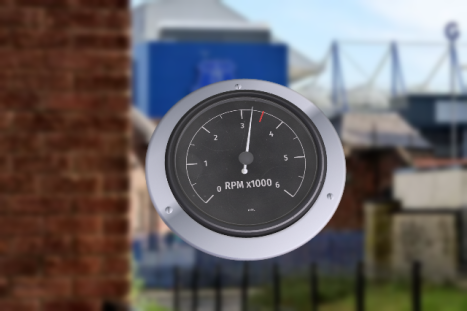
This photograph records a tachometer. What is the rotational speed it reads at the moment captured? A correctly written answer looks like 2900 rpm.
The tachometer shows 3250 rpm
